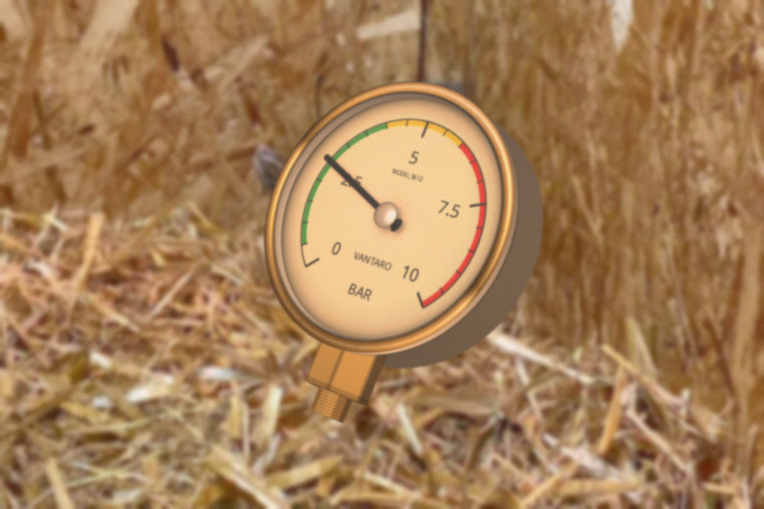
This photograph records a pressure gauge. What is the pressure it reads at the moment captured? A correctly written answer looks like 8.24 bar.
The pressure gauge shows 2.5 bar
